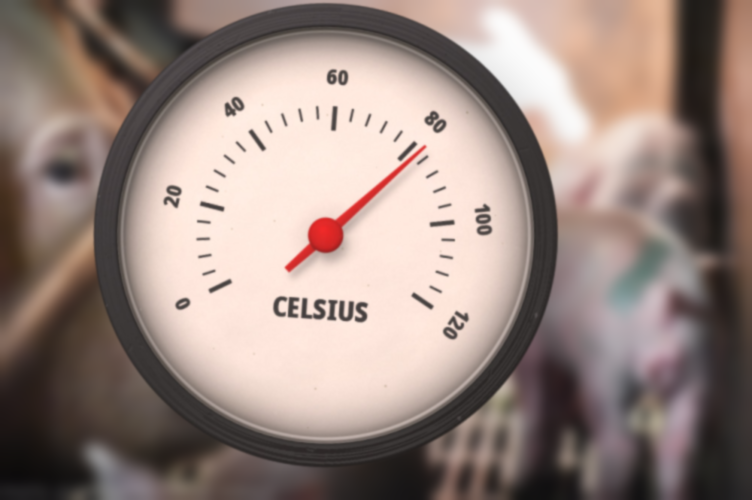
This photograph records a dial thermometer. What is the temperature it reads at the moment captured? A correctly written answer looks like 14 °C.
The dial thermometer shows 82 °C
